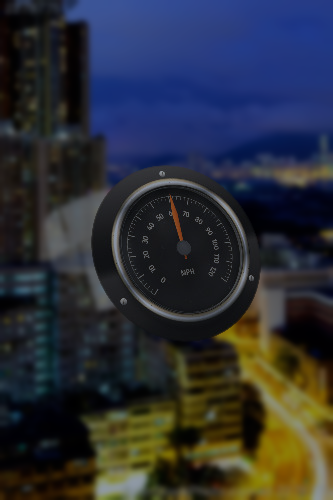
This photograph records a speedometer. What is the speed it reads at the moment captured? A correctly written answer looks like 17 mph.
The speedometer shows 60 mph
